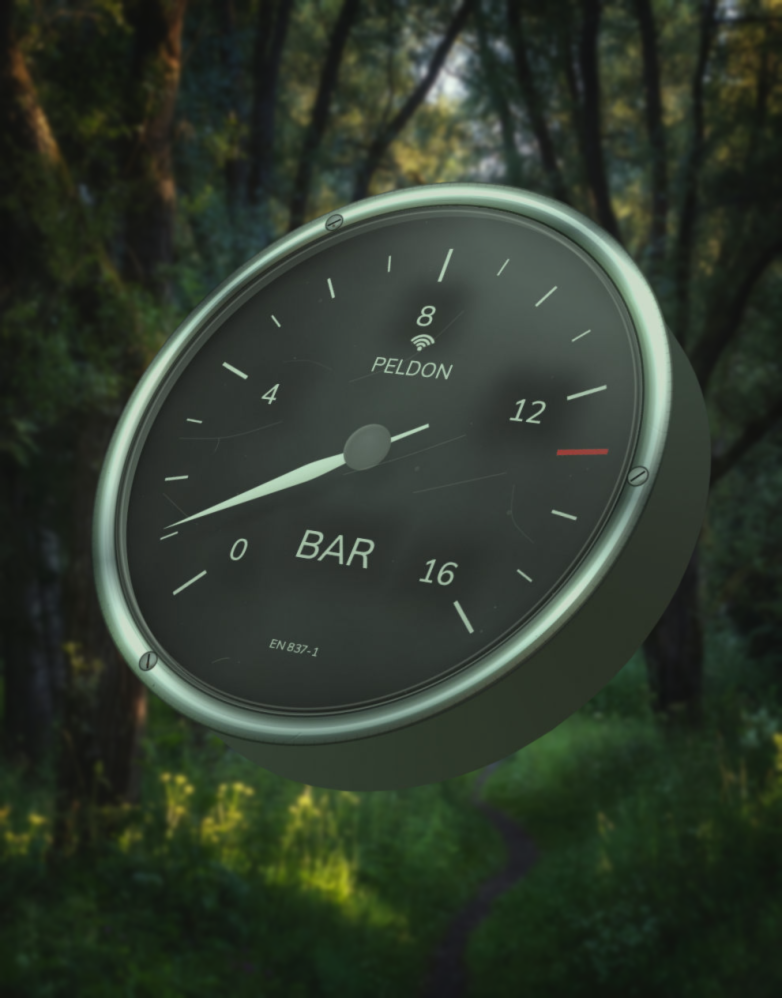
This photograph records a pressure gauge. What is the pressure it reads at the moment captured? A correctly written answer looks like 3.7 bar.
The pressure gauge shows 1 bar
